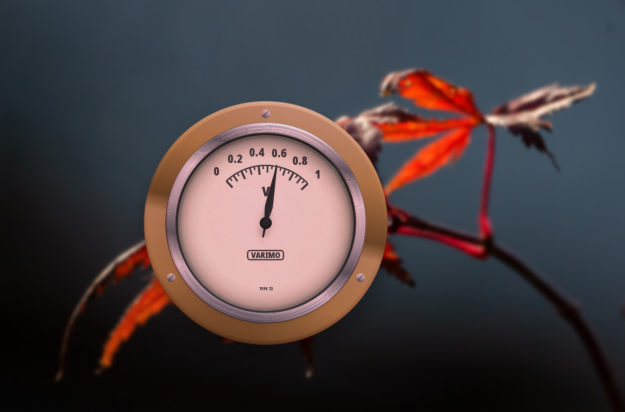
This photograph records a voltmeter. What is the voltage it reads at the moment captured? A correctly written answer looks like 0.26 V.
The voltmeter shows 0.6 V
